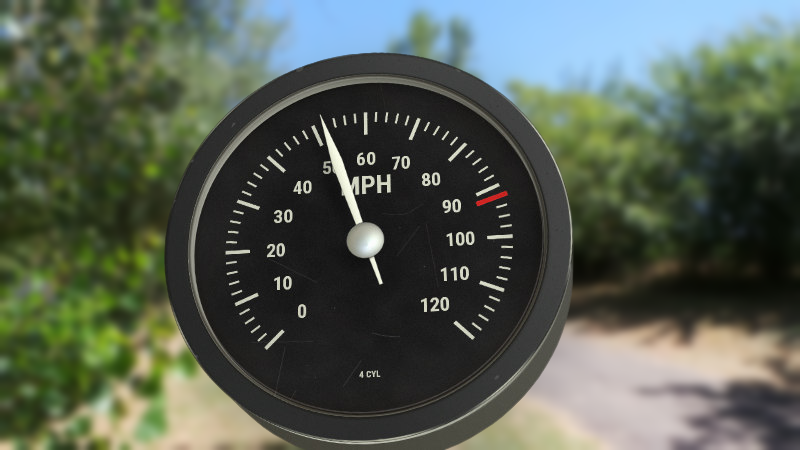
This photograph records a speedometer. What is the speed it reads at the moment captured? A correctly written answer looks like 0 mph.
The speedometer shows 52 mph
